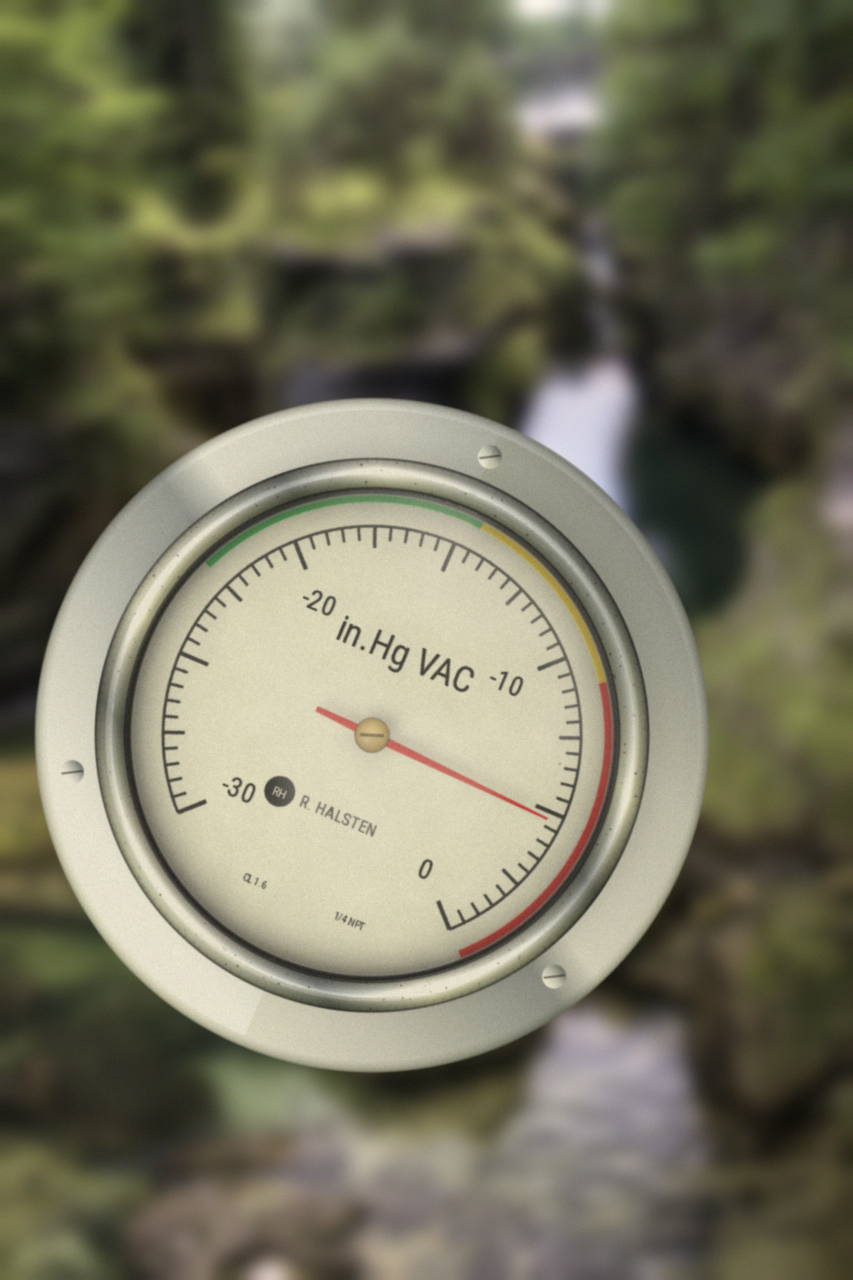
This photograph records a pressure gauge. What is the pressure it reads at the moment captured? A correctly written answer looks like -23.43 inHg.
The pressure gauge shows -4.75 inHg
